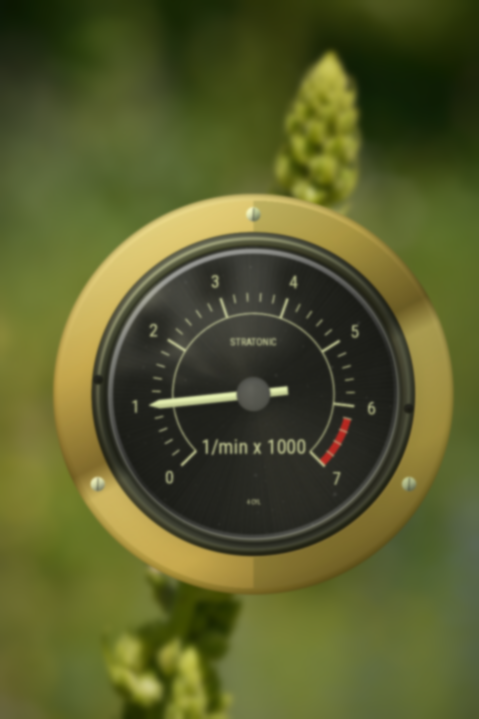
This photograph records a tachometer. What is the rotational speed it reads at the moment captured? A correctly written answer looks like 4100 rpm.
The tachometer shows 1000 rpm
